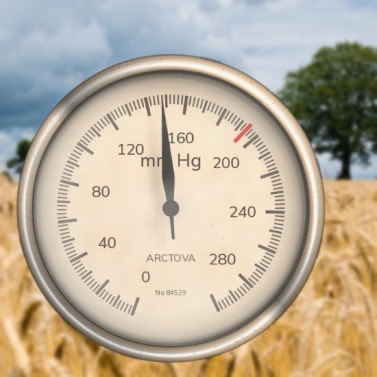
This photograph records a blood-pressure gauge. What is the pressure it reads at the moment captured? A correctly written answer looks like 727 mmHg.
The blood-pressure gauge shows 148 mmHg
